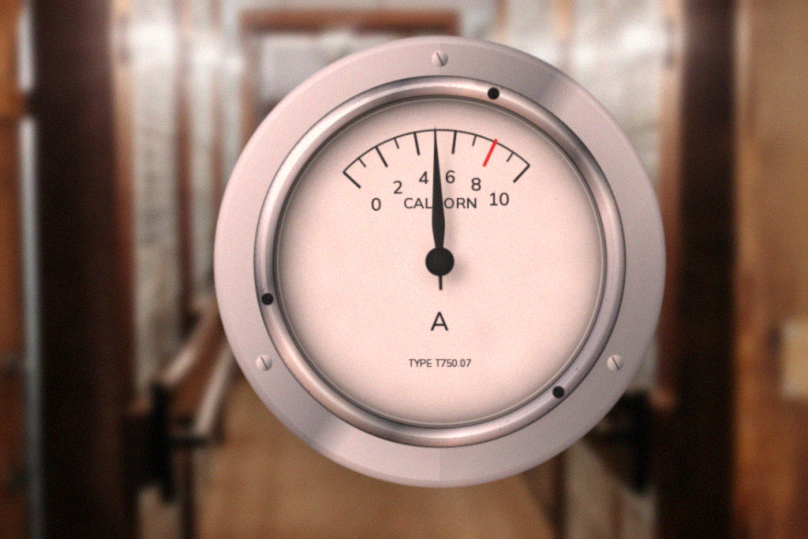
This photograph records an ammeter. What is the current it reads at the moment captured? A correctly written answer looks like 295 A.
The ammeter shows 5 A
